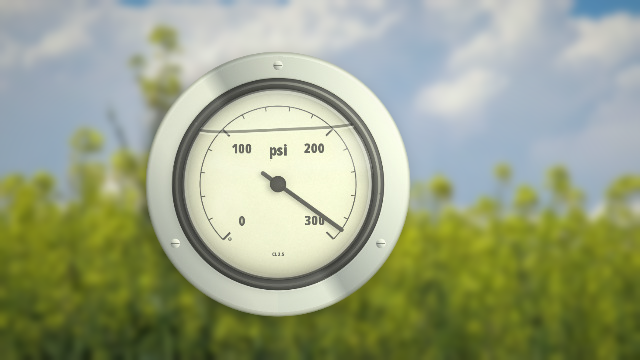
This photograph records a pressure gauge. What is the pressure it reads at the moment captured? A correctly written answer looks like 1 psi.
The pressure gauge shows 290 psi
